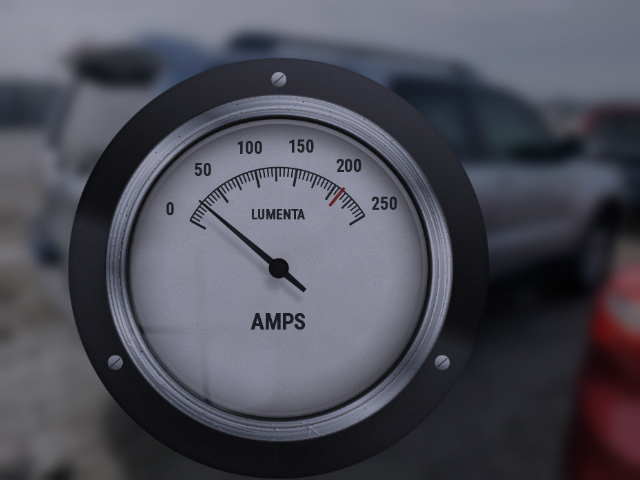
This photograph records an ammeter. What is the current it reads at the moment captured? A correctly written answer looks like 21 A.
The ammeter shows 25 A
